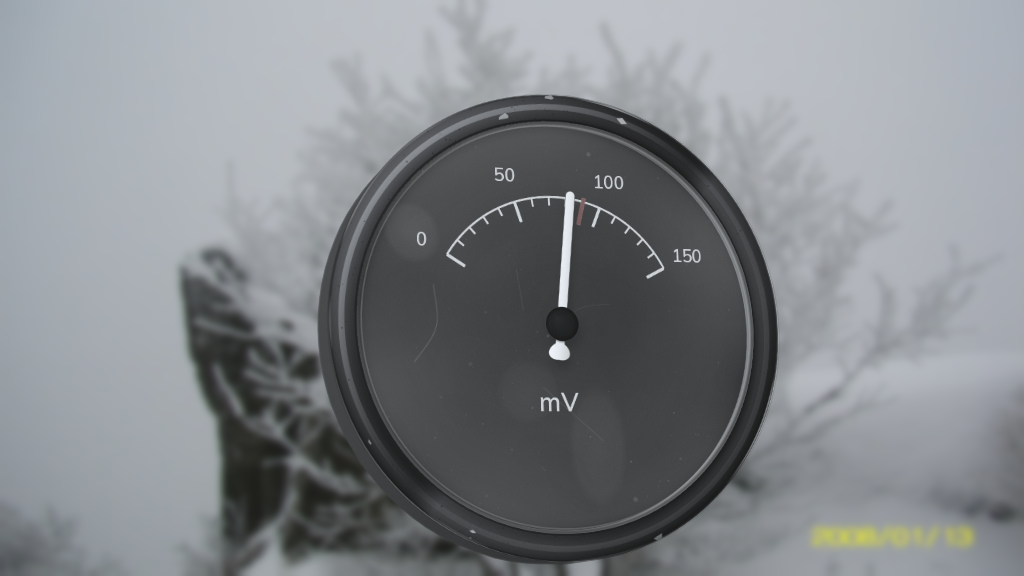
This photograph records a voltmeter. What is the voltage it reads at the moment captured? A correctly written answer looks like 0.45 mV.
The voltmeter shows 80 mV
